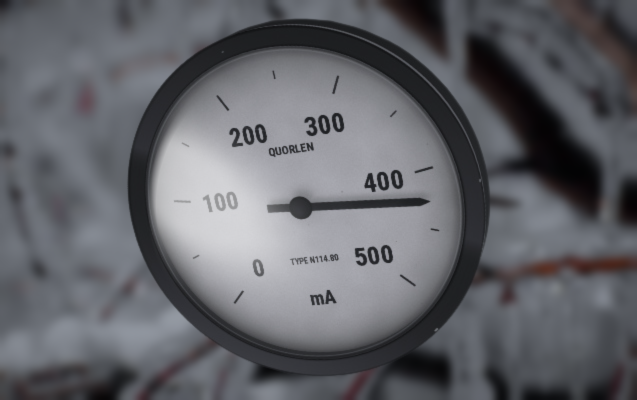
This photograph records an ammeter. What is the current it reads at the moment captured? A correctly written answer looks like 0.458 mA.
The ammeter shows 425 mA
